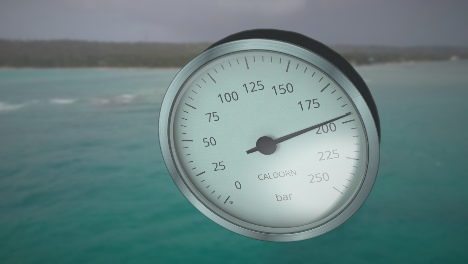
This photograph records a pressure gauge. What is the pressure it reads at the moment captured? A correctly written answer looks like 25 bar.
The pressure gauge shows 195 bar
